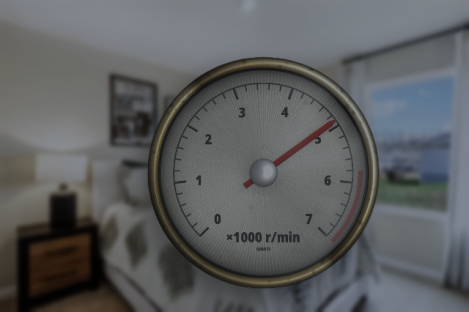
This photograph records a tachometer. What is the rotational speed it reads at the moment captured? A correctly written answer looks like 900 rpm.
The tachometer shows 4900 rpm
